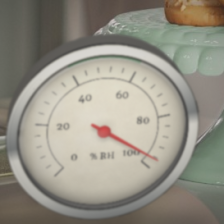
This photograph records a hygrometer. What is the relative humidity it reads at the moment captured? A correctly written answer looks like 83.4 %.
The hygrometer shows 96 %
